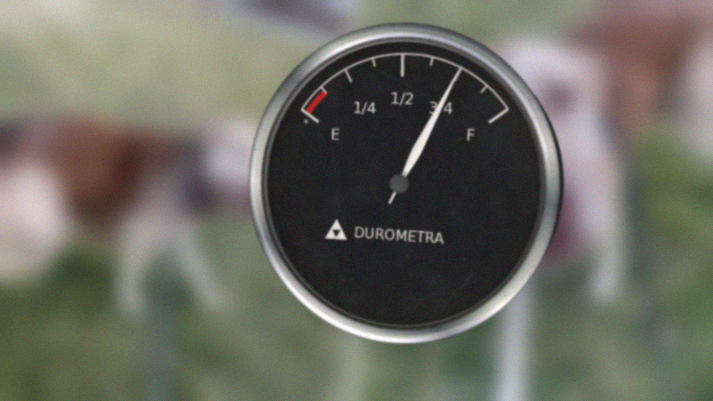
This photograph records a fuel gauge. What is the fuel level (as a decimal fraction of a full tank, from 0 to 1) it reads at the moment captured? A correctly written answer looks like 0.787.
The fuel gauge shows 0.75
